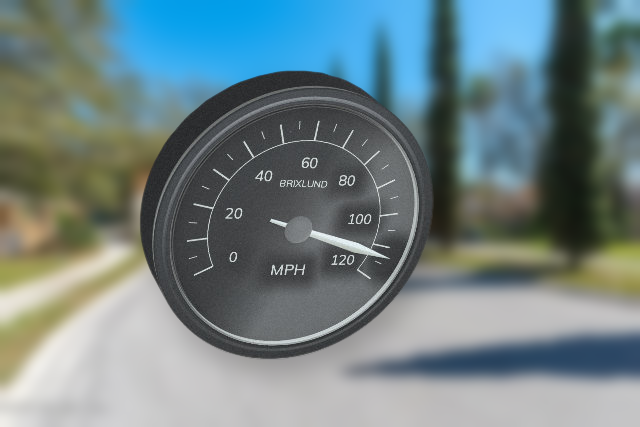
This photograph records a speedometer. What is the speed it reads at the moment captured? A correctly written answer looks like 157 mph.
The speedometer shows 112.5 mph
